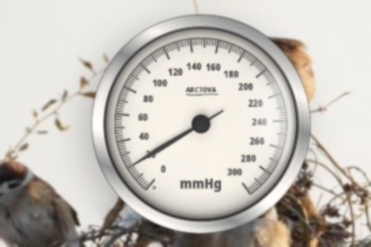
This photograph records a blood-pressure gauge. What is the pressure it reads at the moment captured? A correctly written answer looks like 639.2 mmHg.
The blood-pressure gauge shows 20 mmHg
